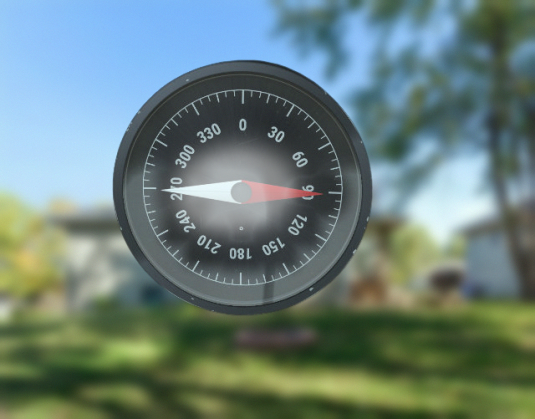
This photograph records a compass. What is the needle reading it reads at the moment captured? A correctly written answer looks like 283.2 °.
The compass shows 90 °
